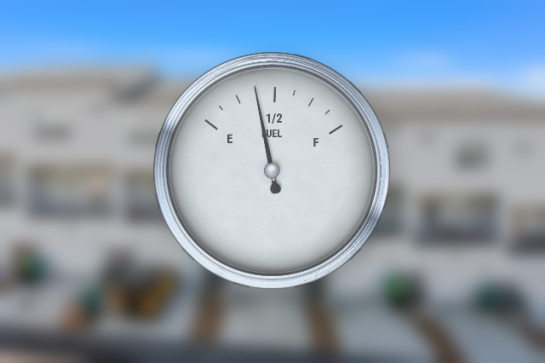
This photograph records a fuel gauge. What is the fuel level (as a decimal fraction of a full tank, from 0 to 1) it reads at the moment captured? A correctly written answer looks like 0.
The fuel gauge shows 0.375
